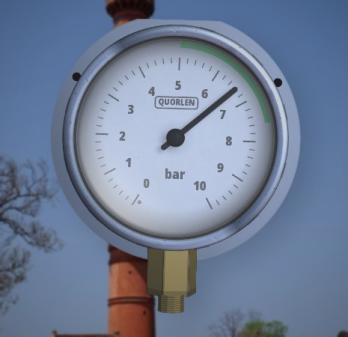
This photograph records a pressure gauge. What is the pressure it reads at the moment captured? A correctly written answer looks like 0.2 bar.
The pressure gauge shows 6.6 bar
